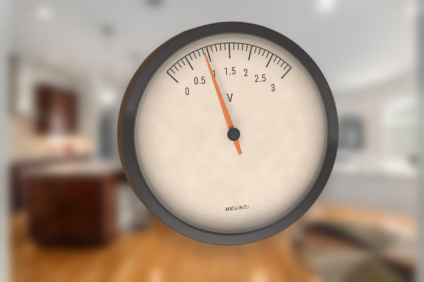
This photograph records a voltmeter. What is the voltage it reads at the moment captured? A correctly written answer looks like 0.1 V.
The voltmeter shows 0.9 V
